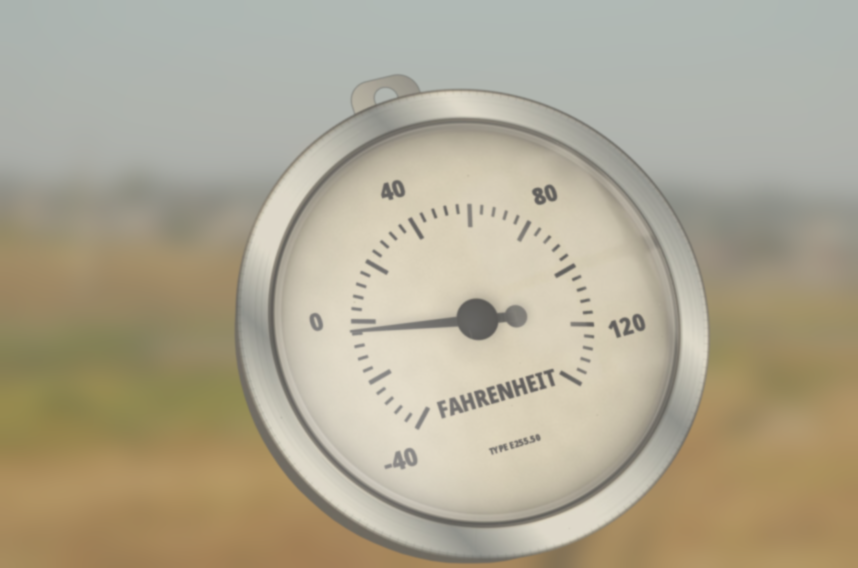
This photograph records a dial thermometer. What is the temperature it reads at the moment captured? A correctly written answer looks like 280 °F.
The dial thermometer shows -4 °F
